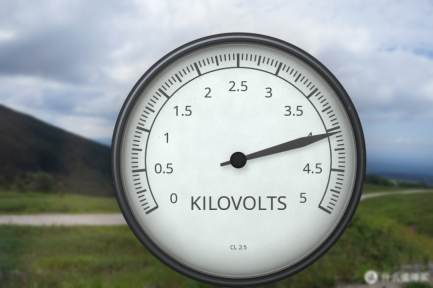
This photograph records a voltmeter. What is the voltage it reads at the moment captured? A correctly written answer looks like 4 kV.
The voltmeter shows 4.05 kV
